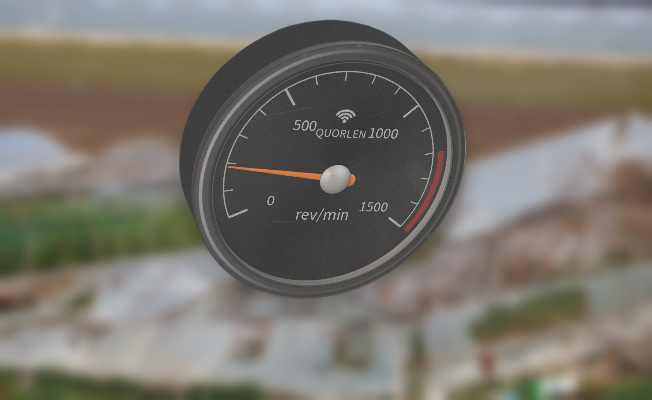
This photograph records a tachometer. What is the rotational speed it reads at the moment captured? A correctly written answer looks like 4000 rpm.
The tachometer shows 200 rpm
